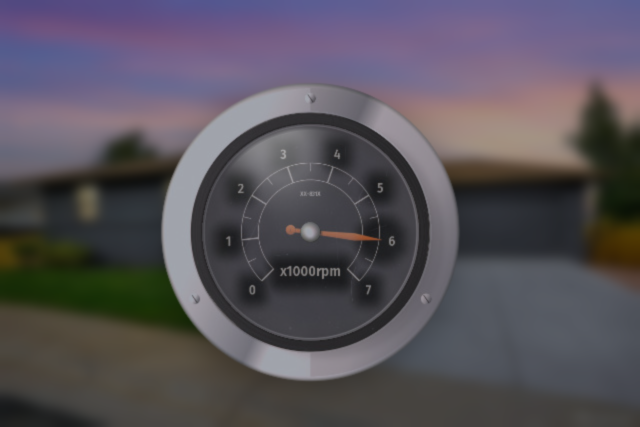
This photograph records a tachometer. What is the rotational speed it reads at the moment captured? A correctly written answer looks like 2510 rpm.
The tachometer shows 6000 rpm
